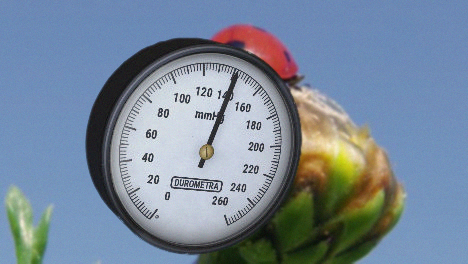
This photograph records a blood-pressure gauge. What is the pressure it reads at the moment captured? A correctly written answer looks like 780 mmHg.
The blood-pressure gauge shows 140 mmHg
